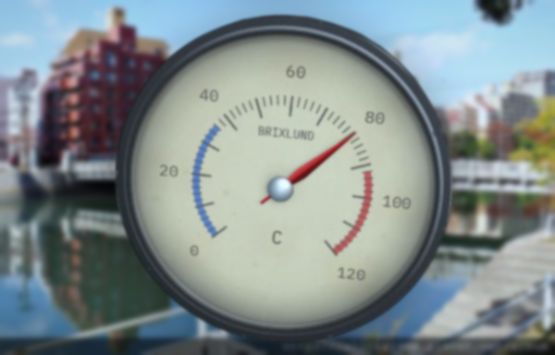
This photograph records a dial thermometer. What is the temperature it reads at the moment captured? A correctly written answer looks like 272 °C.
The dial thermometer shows 80 °C
